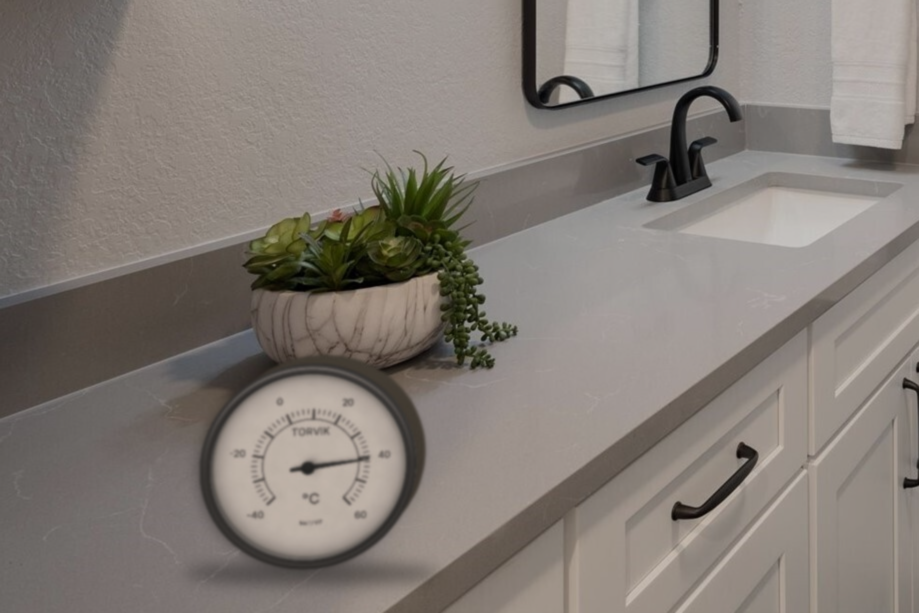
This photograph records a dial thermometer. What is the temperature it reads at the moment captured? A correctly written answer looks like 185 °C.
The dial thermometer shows 40 °C
